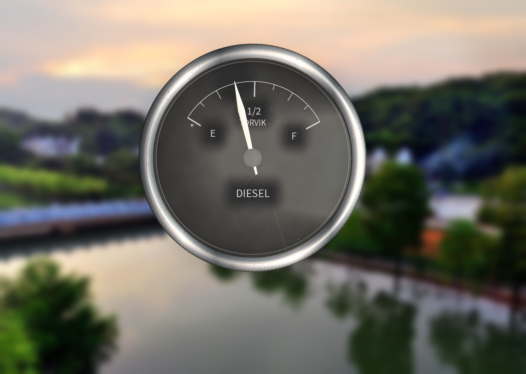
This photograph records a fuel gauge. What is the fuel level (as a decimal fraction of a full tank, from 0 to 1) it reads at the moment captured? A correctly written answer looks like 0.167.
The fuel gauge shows 0.375
